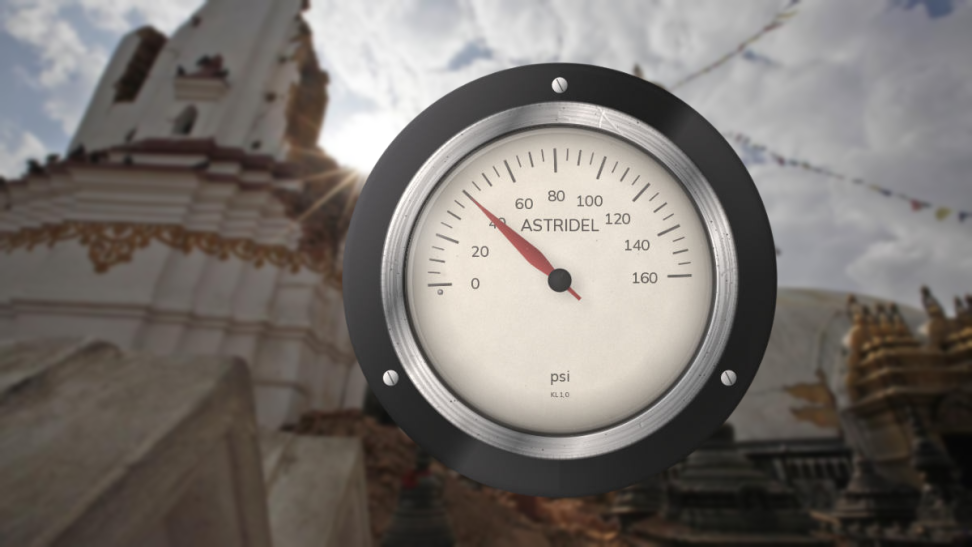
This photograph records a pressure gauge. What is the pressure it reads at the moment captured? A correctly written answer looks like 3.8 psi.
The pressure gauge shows 40 psi
